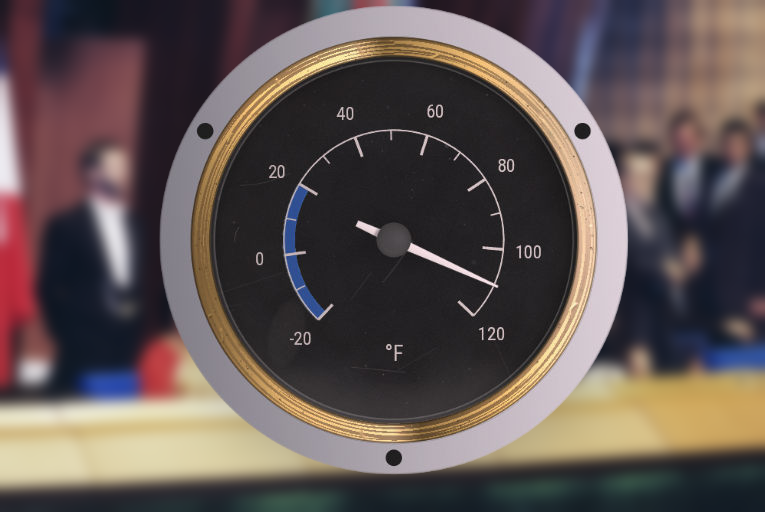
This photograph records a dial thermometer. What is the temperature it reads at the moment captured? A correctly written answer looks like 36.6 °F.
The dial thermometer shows 110 °F
